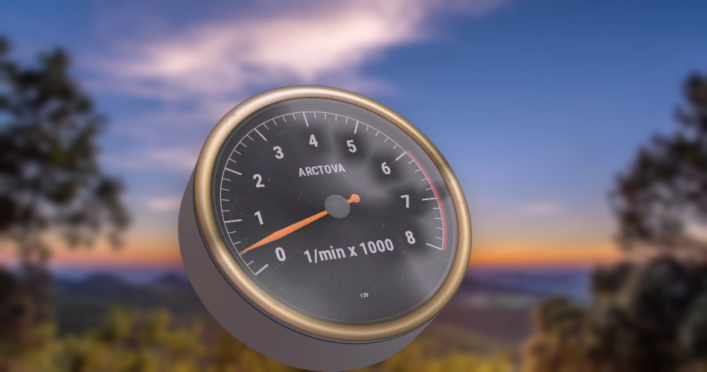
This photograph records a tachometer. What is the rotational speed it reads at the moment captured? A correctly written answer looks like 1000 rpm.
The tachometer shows 400 rpm
